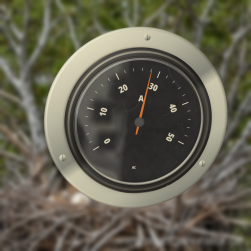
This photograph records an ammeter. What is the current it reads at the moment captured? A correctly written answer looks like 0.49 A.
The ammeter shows 28 A
